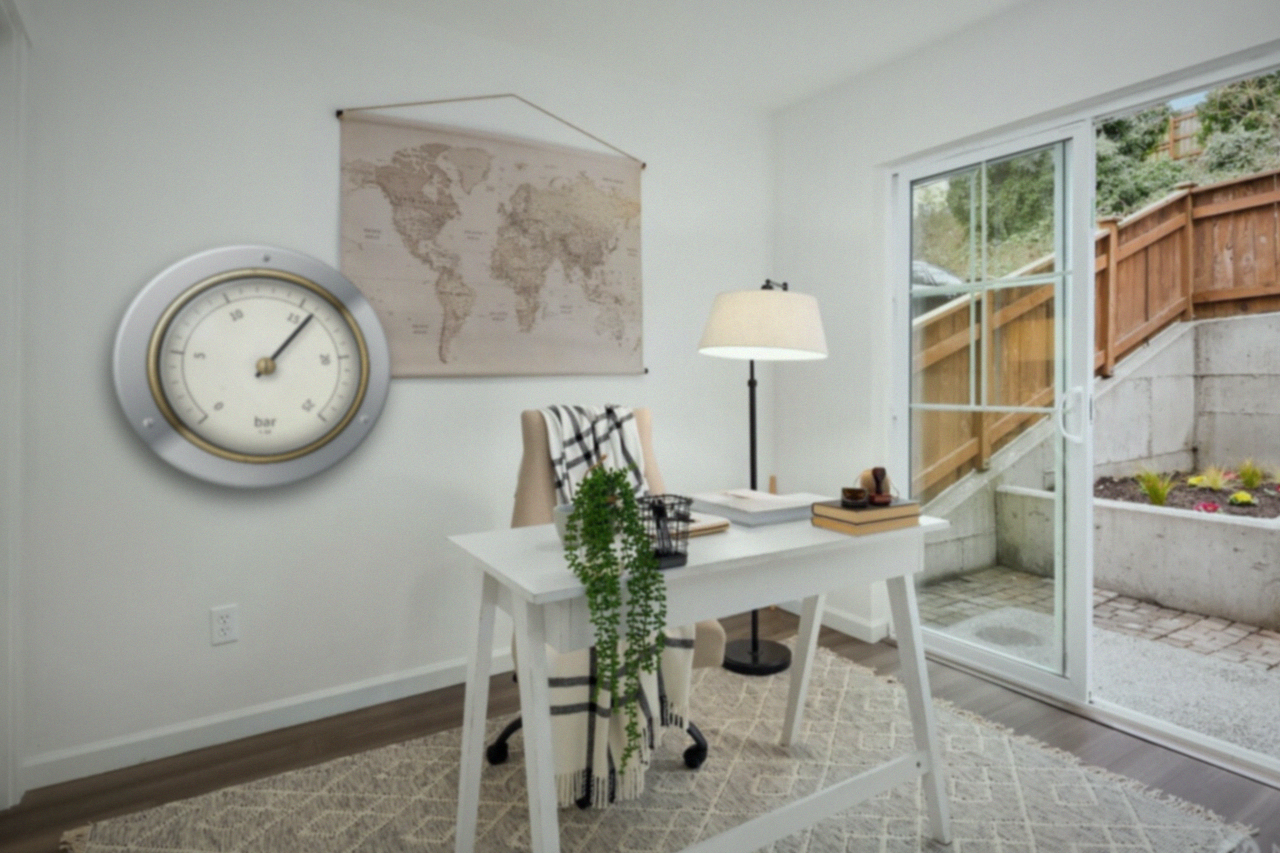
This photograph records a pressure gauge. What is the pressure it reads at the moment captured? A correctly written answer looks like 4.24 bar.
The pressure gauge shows 16 bar
